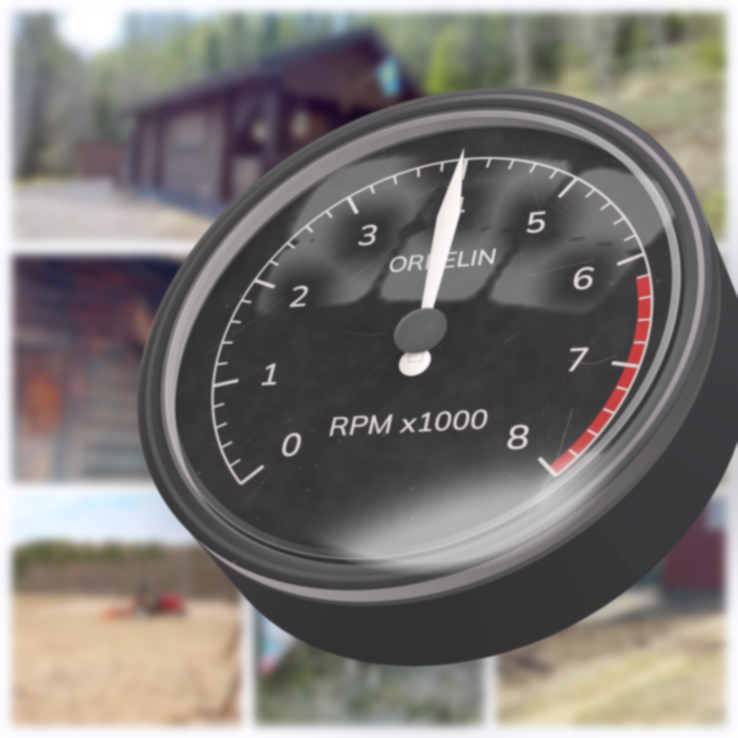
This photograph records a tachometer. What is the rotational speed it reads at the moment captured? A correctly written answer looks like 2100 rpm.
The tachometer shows 4000 rpm
